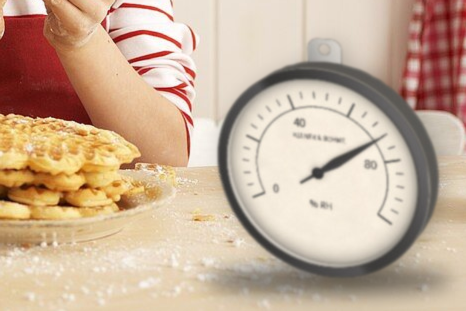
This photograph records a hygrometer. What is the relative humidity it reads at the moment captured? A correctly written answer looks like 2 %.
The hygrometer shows 72 %
